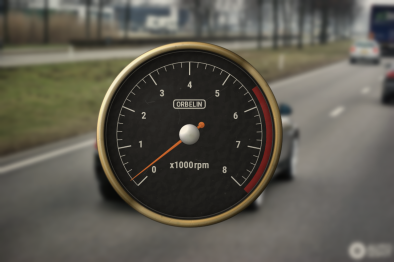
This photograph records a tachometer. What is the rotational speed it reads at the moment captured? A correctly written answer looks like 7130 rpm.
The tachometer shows 200 rpm
